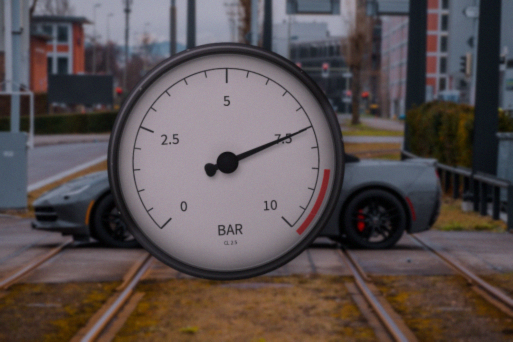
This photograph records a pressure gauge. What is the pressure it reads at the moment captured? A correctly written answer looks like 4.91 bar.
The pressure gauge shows 7.5 bar
